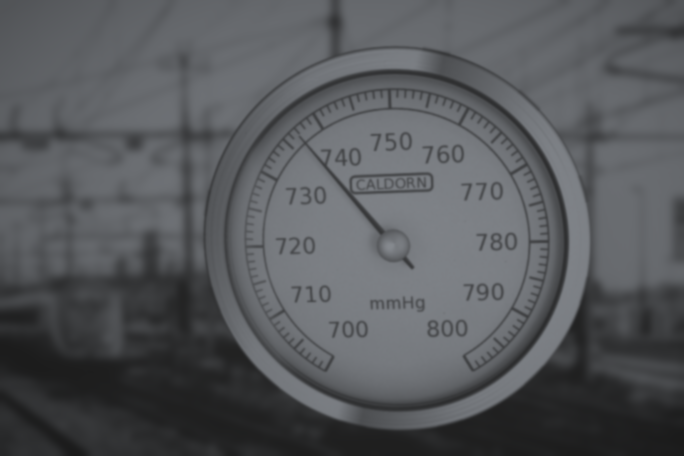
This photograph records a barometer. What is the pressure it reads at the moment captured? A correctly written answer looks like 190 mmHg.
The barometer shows 737 mmHg
